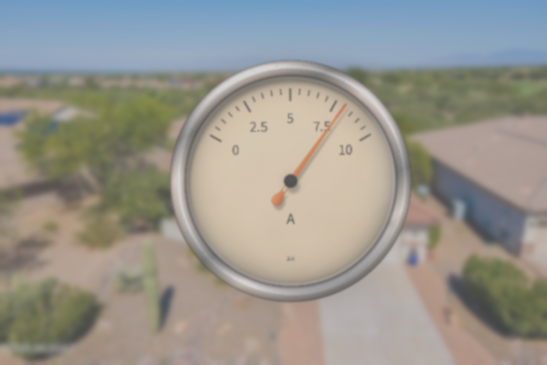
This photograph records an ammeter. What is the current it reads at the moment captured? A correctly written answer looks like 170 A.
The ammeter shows 8 A
